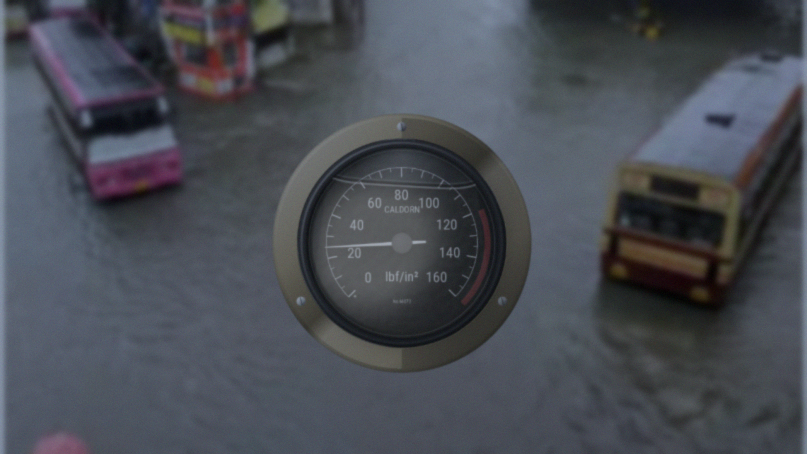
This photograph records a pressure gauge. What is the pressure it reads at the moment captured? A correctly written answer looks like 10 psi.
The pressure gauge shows 25 psi
